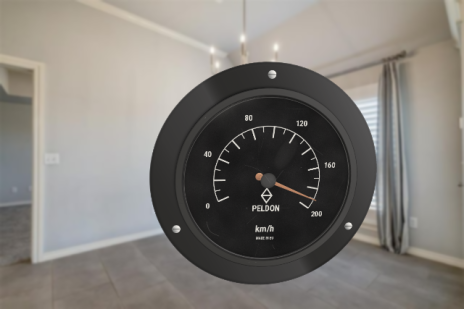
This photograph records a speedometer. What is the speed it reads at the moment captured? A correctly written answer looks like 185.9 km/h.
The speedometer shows 190 km/h
